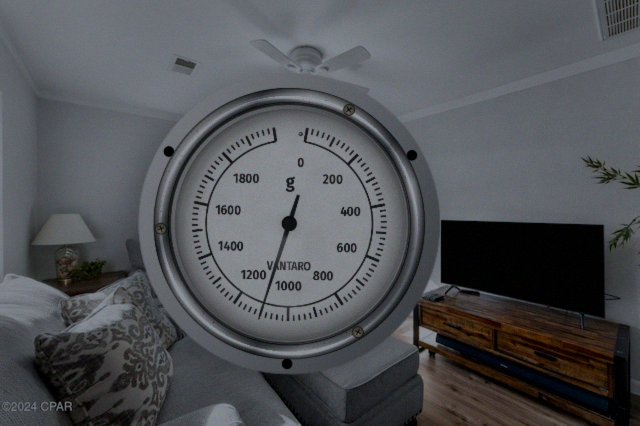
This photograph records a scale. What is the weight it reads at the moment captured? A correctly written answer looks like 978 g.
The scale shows 1100 g
